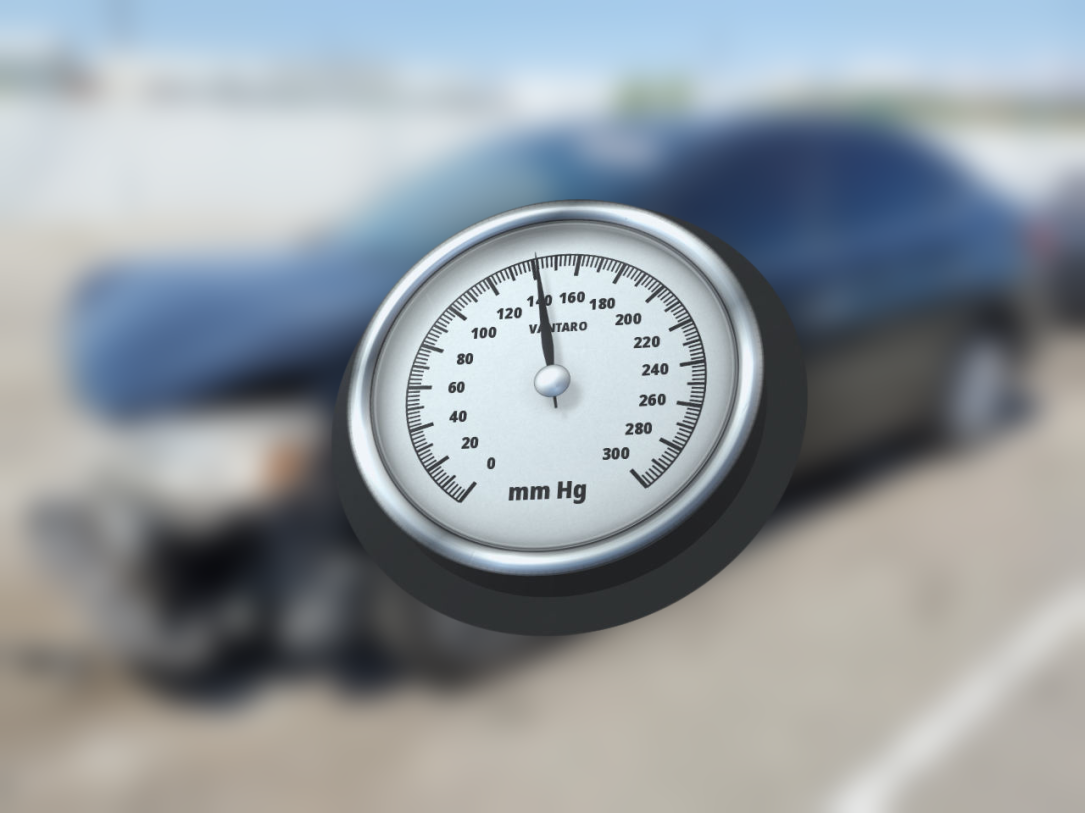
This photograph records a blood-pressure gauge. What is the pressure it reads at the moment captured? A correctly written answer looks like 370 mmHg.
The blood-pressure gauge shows 142 mmHg
